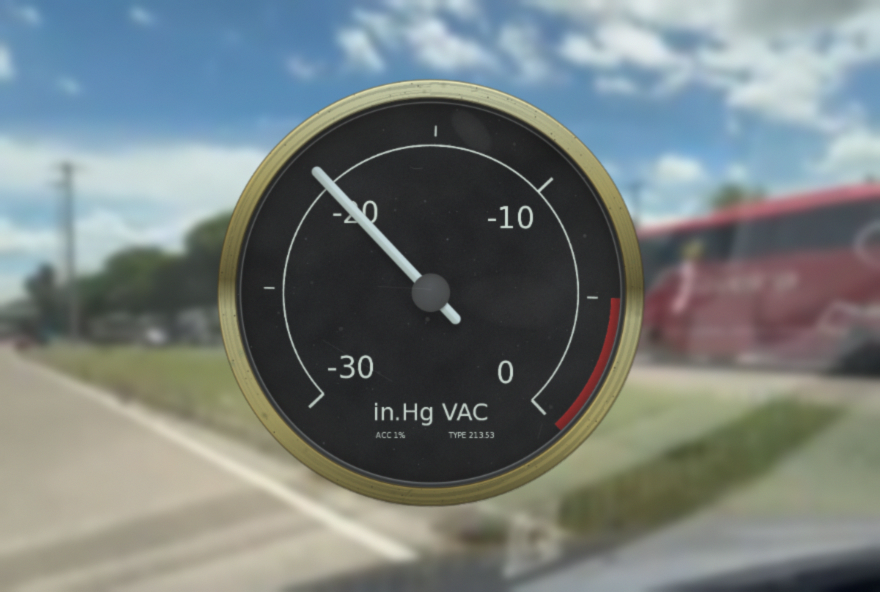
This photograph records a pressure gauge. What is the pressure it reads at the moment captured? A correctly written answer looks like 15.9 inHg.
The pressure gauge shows -20 inHg
